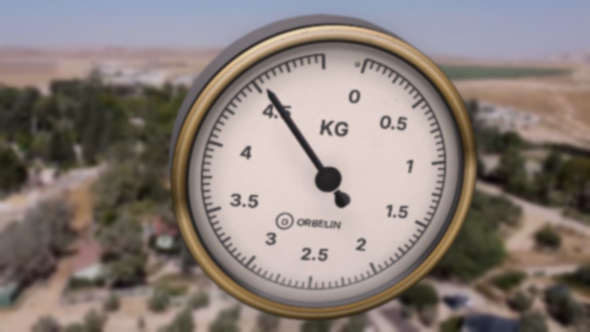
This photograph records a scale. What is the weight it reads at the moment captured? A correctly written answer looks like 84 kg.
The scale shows 4.55 kg
